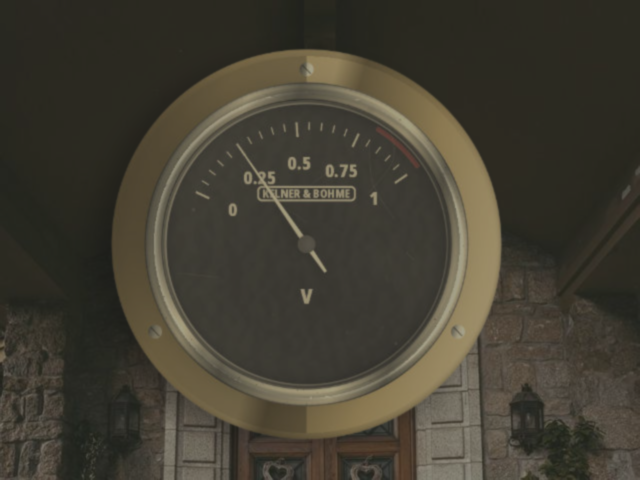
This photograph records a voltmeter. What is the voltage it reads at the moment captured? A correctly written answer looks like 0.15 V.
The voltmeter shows 0.25 V
